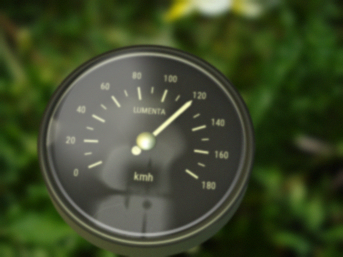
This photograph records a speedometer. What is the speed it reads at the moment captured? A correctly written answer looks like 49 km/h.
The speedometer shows 120 km/h
